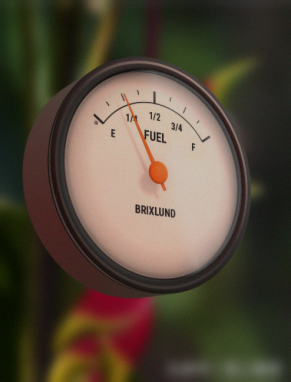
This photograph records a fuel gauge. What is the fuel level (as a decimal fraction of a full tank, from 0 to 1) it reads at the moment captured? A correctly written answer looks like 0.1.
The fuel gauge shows 0.25
